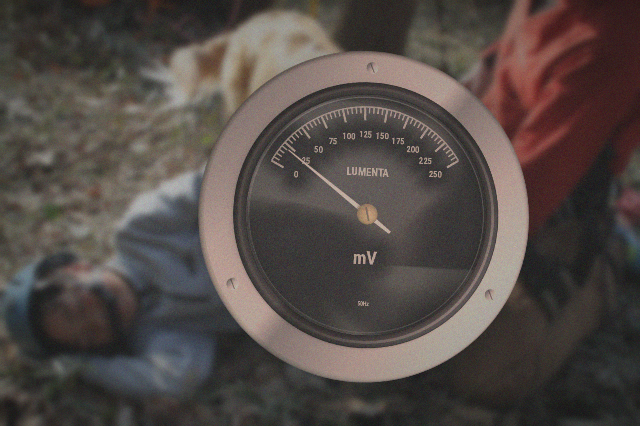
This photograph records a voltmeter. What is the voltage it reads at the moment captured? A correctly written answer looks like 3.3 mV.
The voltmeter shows 20 mV
